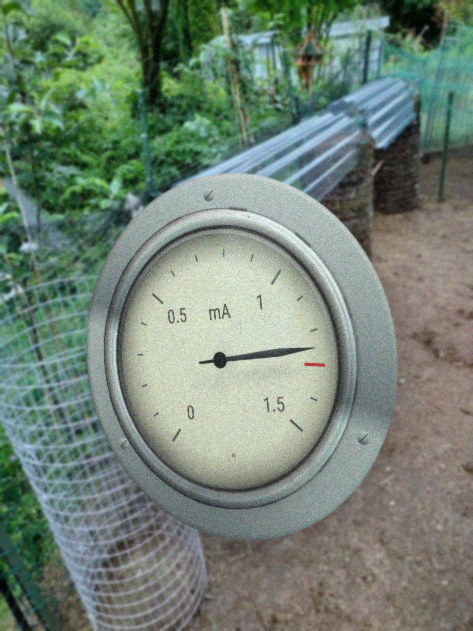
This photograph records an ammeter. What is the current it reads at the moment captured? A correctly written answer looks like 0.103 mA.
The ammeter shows 1.25 mA
